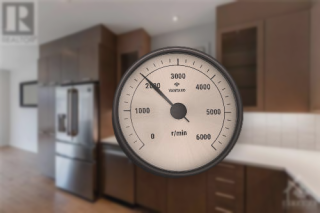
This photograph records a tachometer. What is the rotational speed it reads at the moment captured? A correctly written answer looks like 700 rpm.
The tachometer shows 2000 rpm
